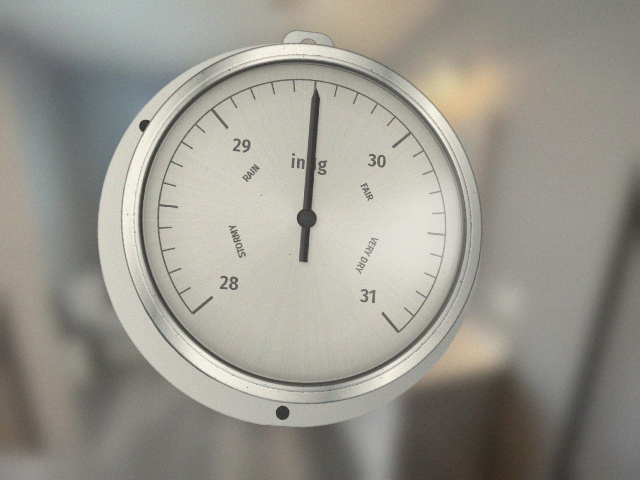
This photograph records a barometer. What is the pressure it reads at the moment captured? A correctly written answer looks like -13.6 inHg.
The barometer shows 29.5 inHg
